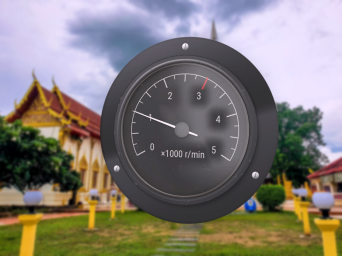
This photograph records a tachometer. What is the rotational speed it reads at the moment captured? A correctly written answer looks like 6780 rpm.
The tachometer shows 1000 rpm
